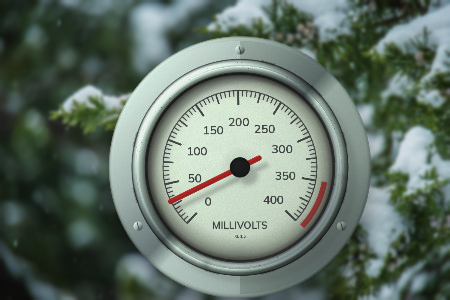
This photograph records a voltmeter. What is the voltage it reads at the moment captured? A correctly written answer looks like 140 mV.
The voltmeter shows 30 mV
